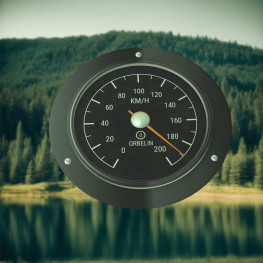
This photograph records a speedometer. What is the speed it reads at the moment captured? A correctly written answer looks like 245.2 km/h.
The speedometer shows 190 km/h
